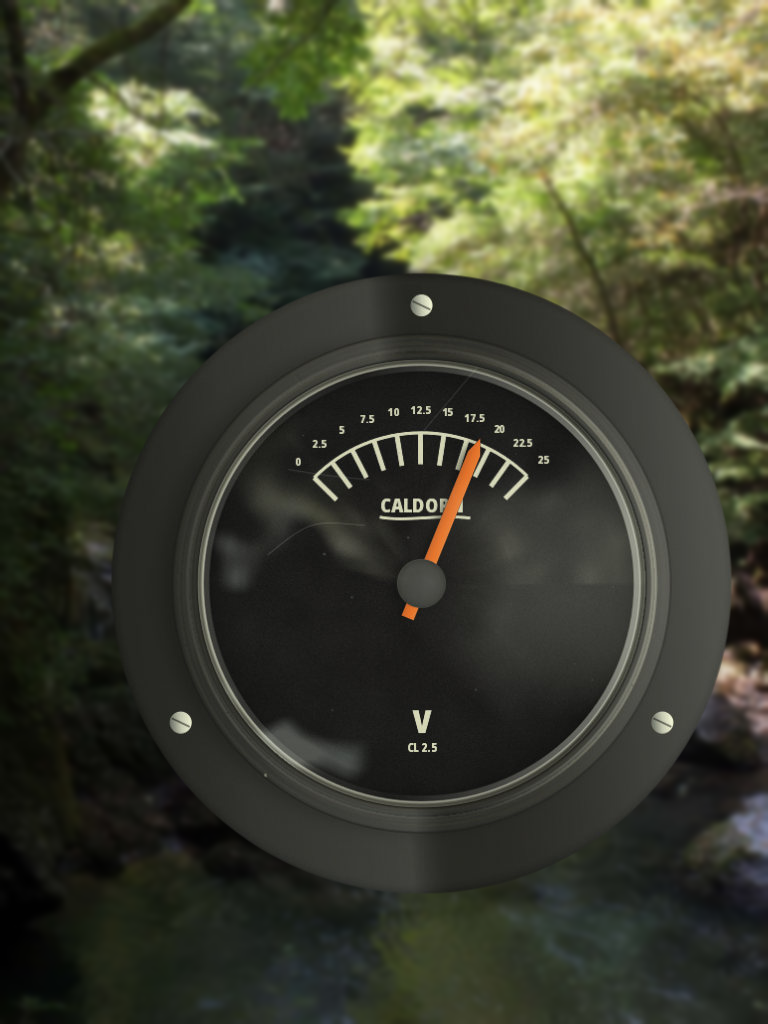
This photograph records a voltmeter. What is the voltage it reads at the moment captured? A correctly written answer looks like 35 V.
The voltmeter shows 18.75 V
